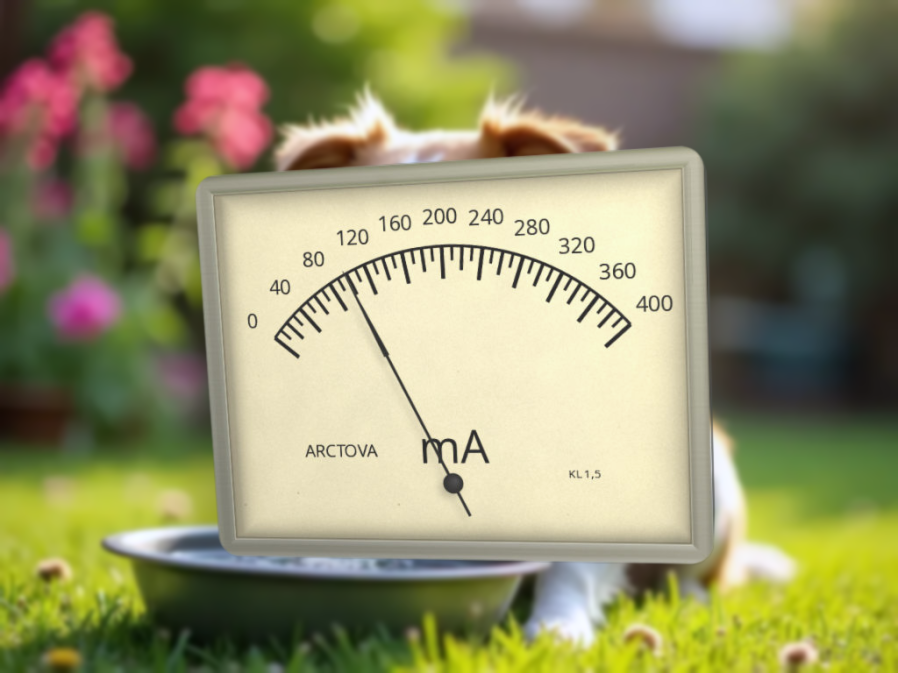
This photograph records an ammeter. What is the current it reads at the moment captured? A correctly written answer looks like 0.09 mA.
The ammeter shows 100 mA
